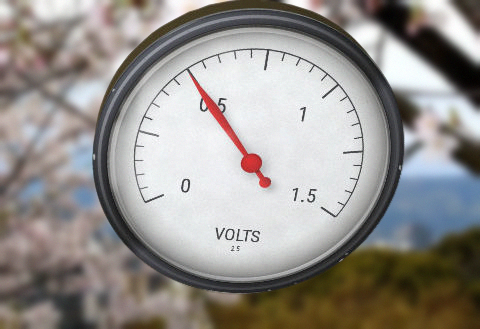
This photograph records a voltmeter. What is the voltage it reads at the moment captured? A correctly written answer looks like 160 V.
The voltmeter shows 0.5 V
